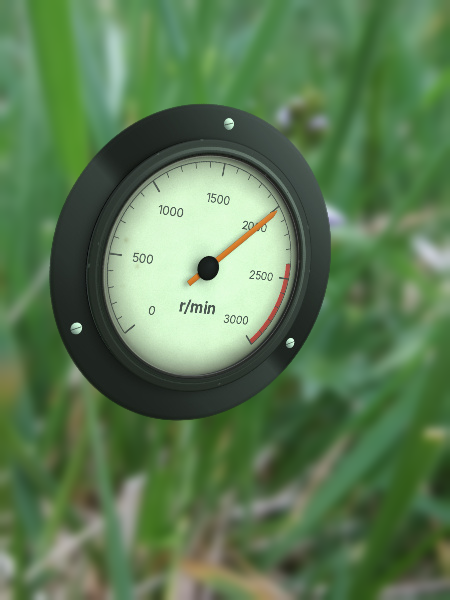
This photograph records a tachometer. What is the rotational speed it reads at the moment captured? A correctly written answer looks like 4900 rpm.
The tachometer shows 2000 rpm
